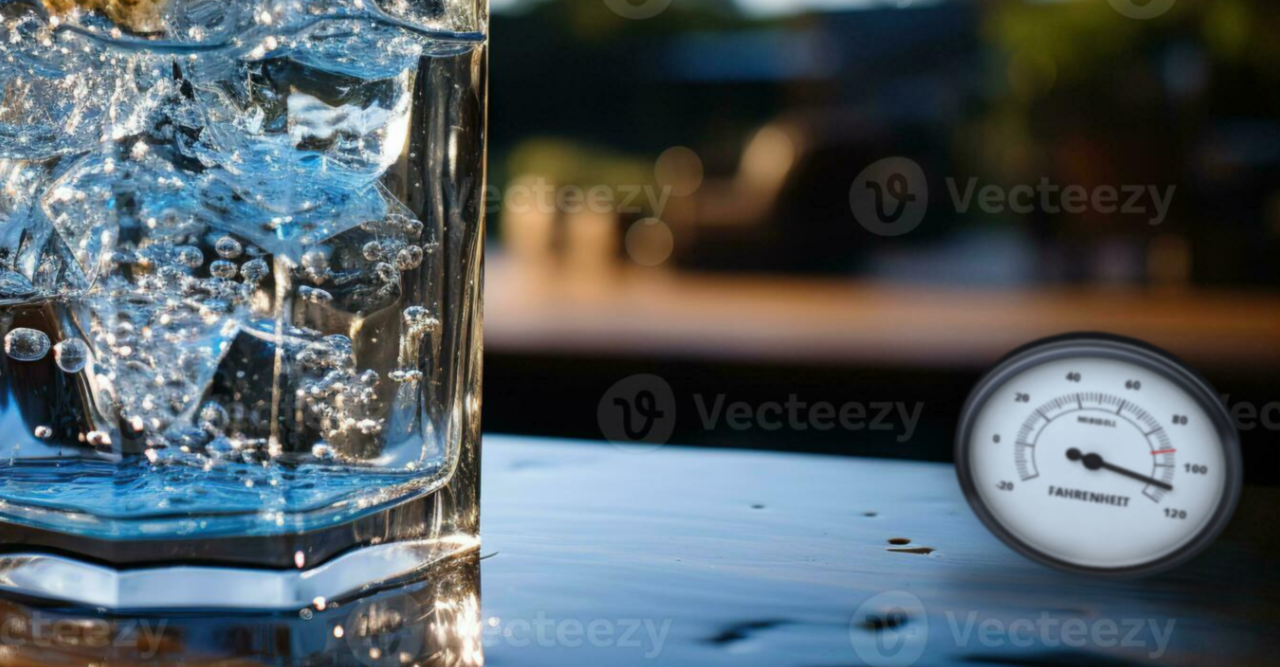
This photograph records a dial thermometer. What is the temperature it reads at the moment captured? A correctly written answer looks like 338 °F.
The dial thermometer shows 110 °F
